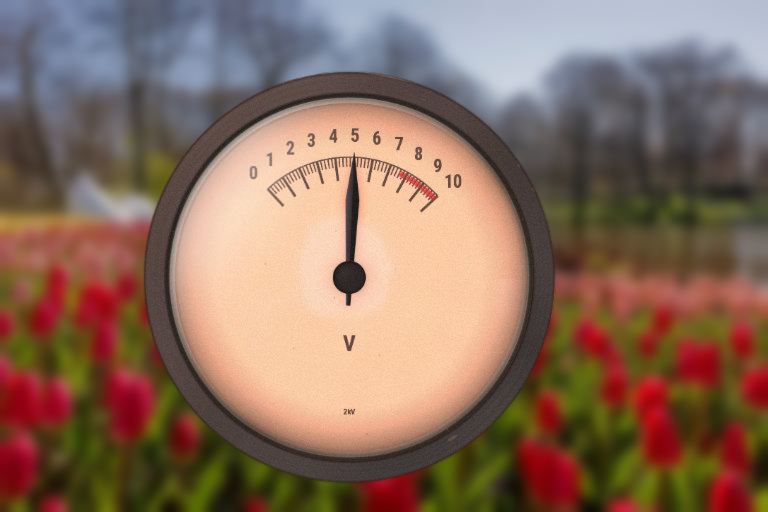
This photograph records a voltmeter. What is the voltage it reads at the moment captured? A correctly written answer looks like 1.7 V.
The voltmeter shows 5 V
